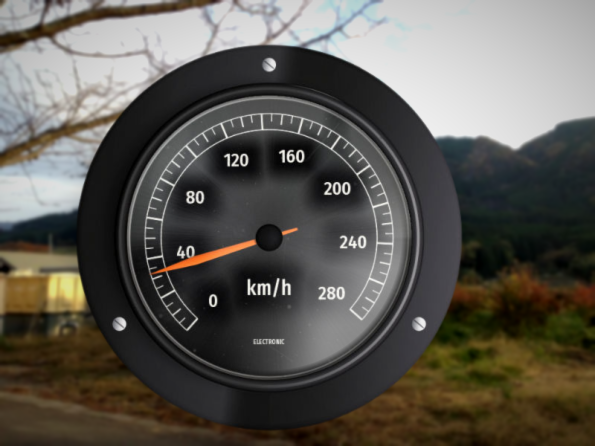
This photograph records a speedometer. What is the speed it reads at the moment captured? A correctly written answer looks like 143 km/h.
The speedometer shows 32.5 km/h
